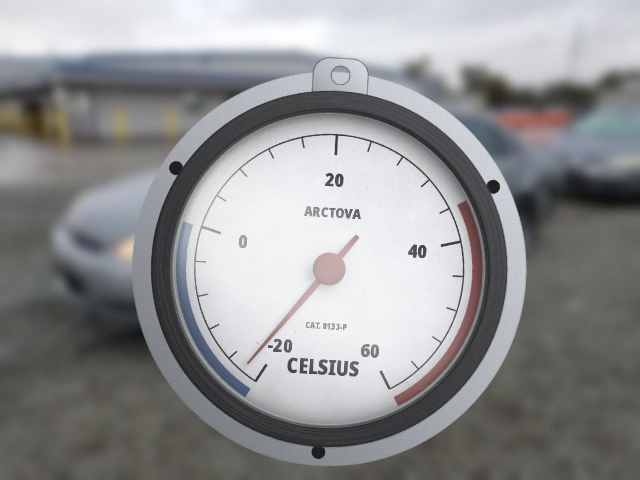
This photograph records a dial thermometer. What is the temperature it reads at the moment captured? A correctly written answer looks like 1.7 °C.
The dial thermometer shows -18 °C
